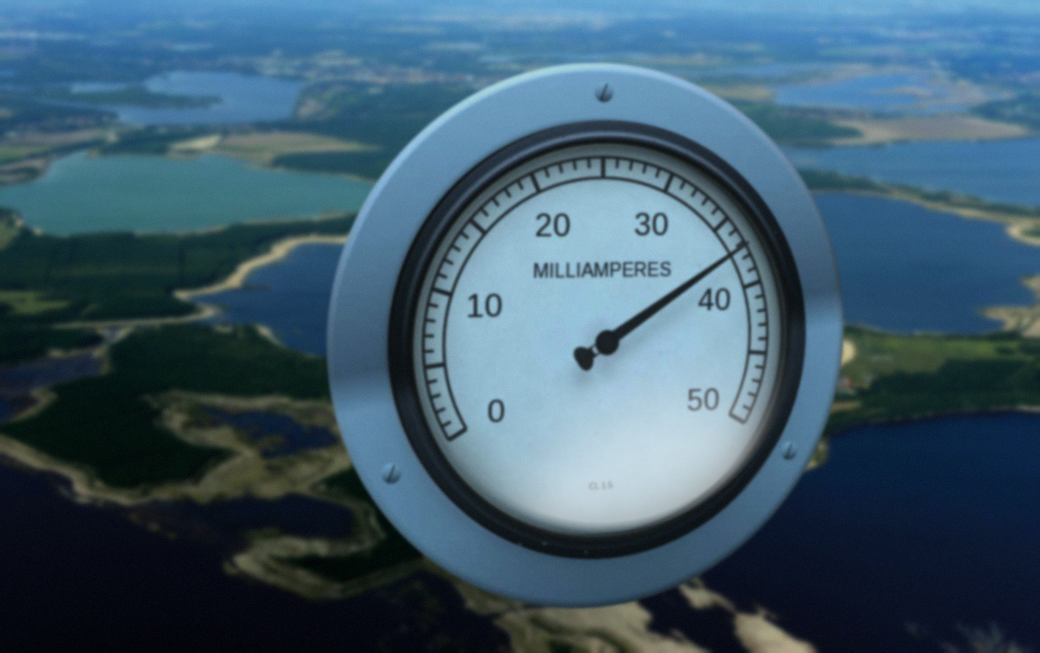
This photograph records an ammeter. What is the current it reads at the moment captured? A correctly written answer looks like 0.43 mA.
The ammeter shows 37 mA
